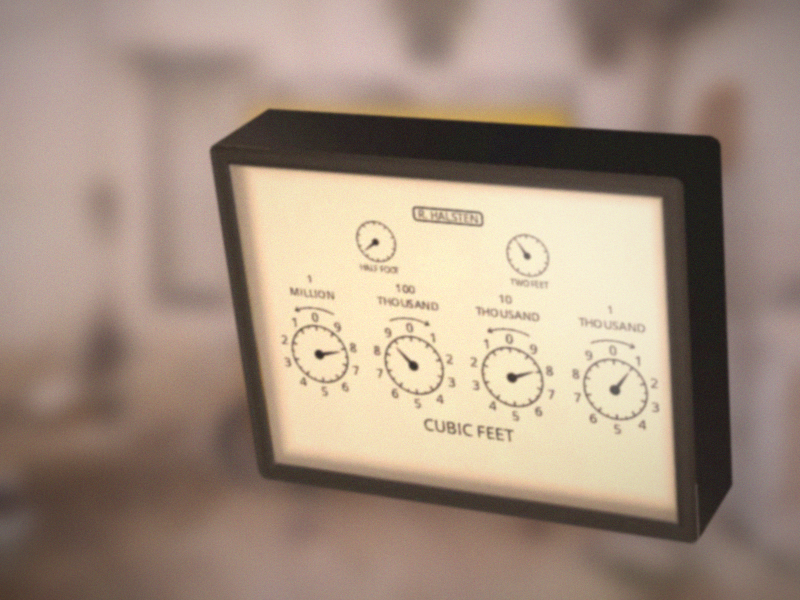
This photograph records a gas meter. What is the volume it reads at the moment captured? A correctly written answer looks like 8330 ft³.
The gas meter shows 788100 ft³
